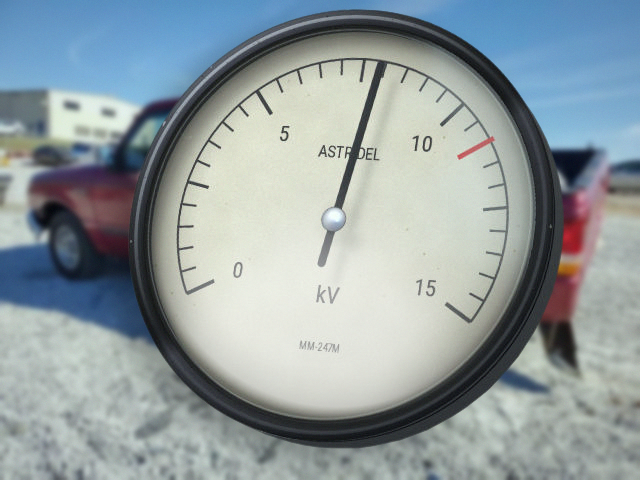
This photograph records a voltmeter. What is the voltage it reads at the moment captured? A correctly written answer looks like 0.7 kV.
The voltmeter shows 8 kV
